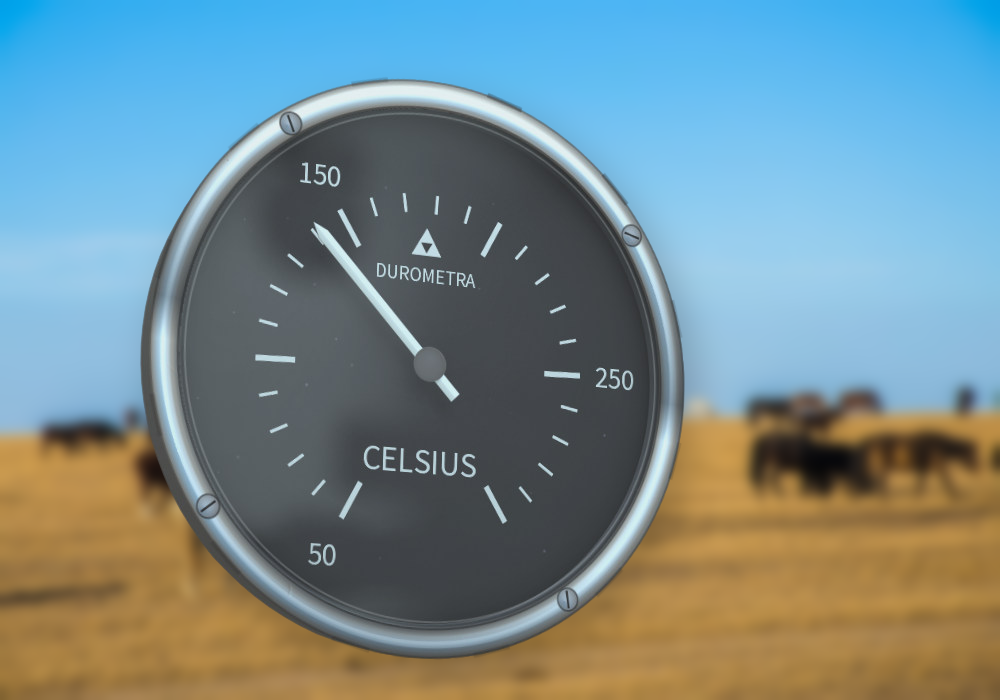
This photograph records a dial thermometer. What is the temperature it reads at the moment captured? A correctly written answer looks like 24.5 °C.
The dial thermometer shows 140 °C
